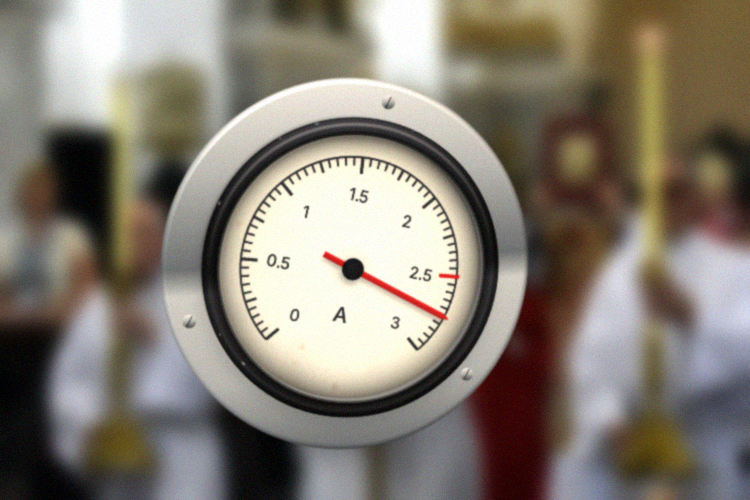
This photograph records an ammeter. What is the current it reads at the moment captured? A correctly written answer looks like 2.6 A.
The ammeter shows 2.75 A
